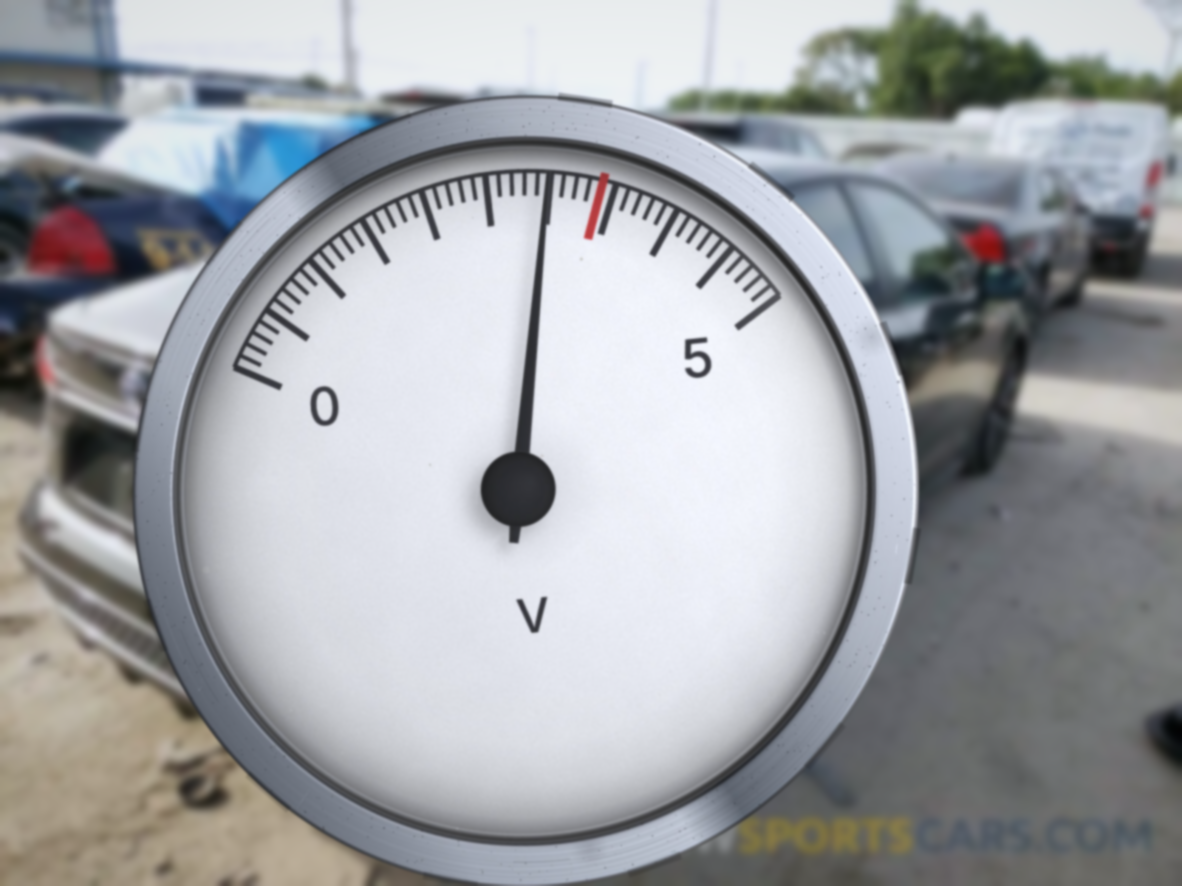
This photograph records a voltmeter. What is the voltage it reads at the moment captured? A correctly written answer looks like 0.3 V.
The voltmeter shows 3 V
